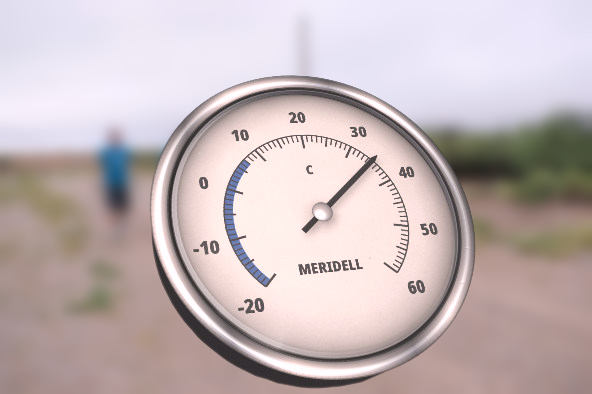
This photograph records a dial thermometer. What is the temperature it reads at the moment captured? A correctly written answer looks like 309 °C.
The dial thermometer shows 35 °C
